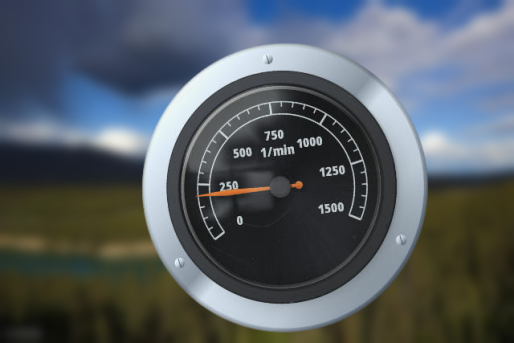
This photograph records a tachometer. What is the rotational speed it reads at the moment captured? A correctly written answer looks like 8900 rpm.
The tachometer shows 200 rpm
